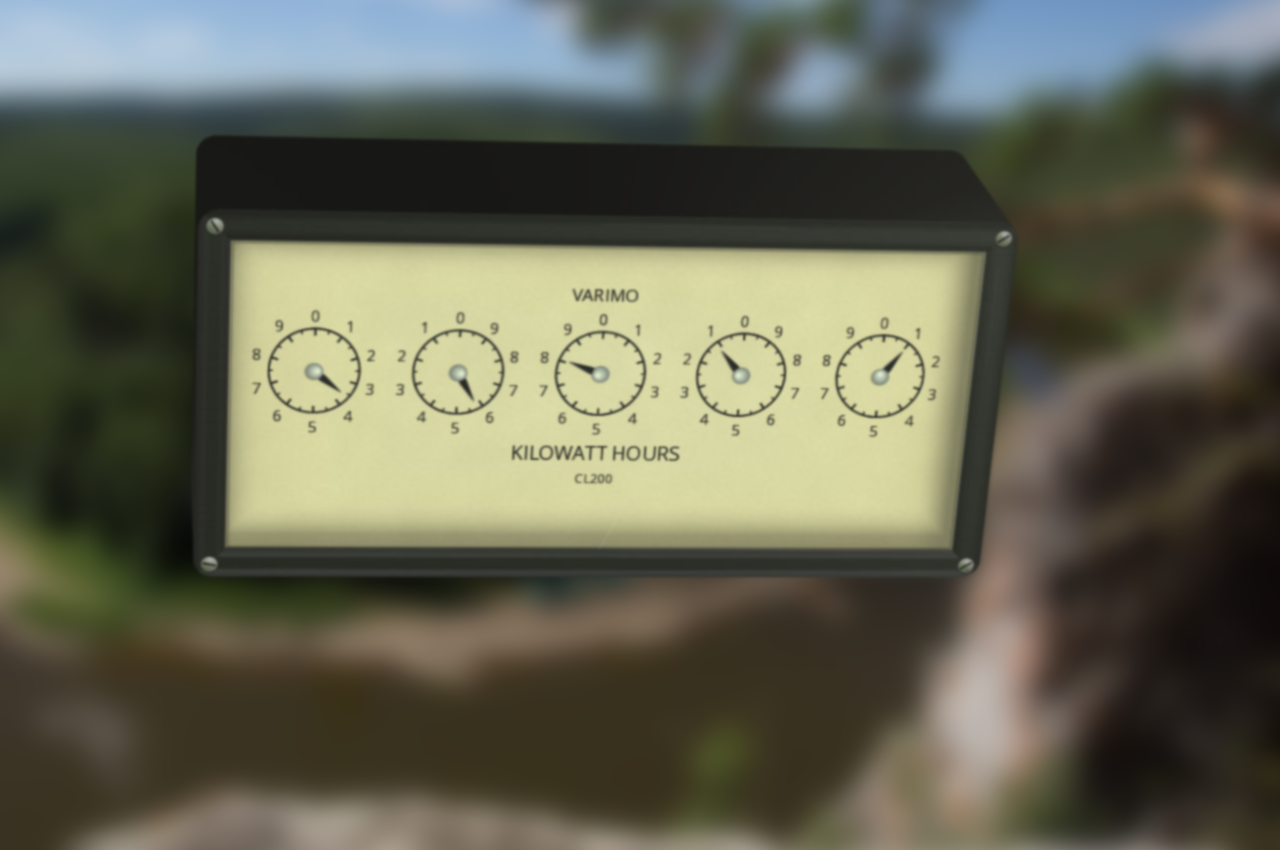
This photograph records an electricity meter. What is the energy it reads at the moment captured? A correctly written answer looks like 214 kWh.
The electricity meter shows 35811 kWh
